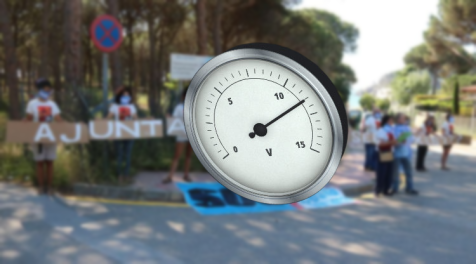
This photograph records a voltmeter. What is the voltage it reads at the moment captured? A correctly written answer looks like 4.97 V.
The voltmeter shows 11.5 V
